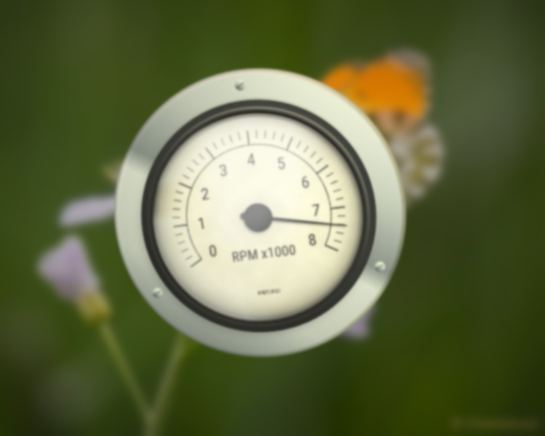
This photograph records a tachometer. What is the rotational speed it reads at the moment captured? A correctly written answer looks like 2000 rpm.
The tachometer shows 7400 rpm
